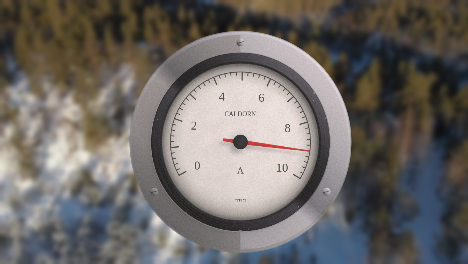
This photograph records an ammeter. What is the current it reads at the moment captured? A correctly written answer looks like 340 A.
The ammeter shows 9 A
